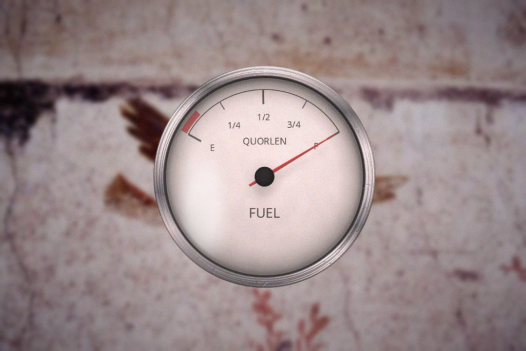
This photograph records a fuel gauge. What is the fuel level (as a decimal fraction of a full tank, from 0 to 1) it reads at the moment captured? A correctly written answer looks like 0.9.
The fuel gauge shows 1
